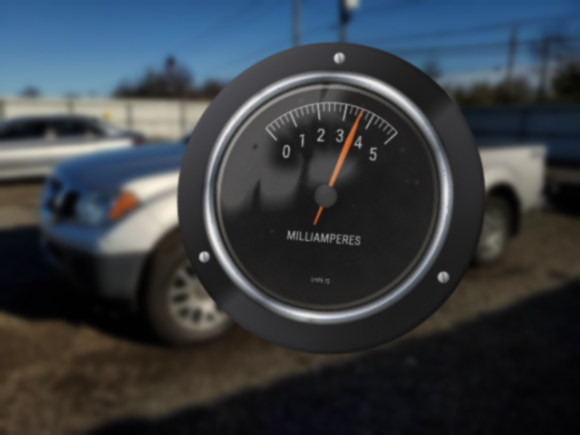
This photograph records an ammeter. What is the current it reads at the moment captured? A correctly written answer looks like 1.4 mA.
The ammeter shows 3.6 mA
